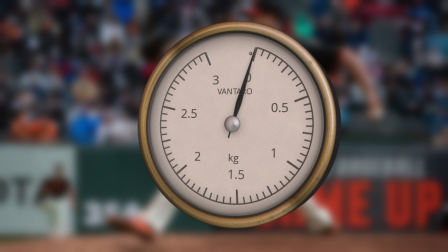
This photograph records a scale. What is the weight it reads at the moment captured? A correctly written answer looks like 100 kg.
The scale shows 0 kg
